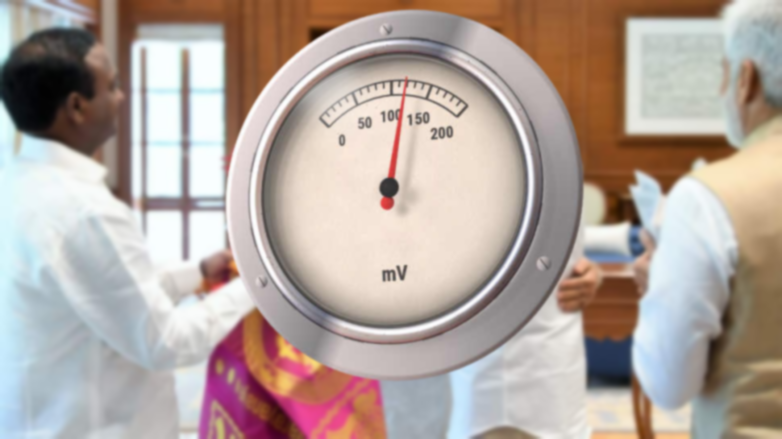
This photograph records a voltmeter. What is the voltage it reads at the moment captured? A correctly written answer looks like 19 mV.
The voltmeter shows 120 mV
